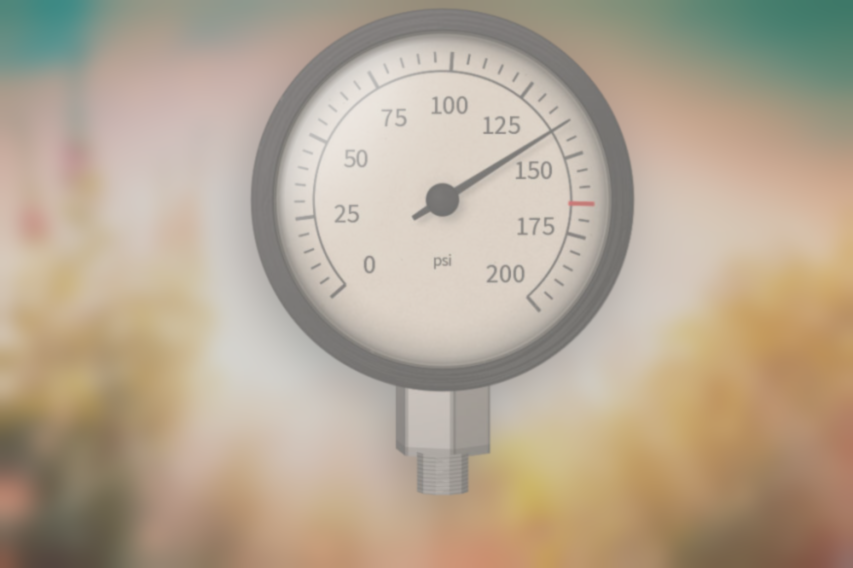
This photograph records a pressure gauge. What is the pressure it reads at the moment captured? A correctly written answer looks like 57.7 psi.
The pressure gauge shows 140 psi
